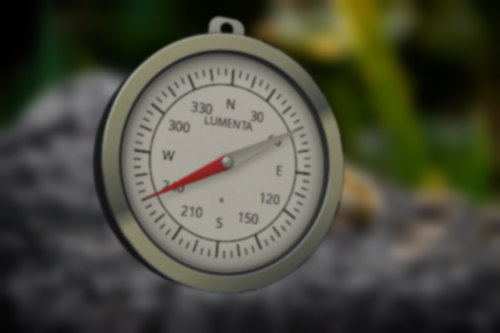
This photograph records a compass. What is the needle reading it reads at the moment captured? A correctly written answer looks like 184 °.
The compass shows 240 °
